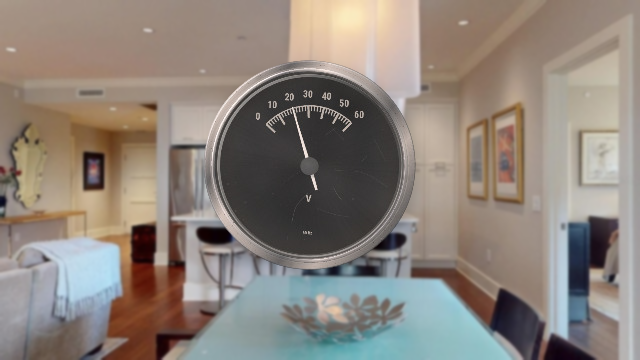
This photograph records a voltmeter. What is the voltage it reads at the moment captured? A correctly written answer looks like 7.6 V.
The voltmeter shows 20 V
